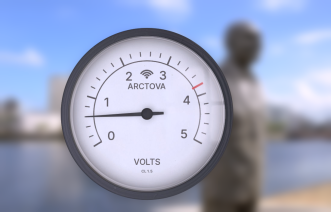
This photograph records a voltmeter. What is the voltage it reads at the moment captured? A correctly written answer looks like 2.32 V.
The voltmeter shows 0.6 V
